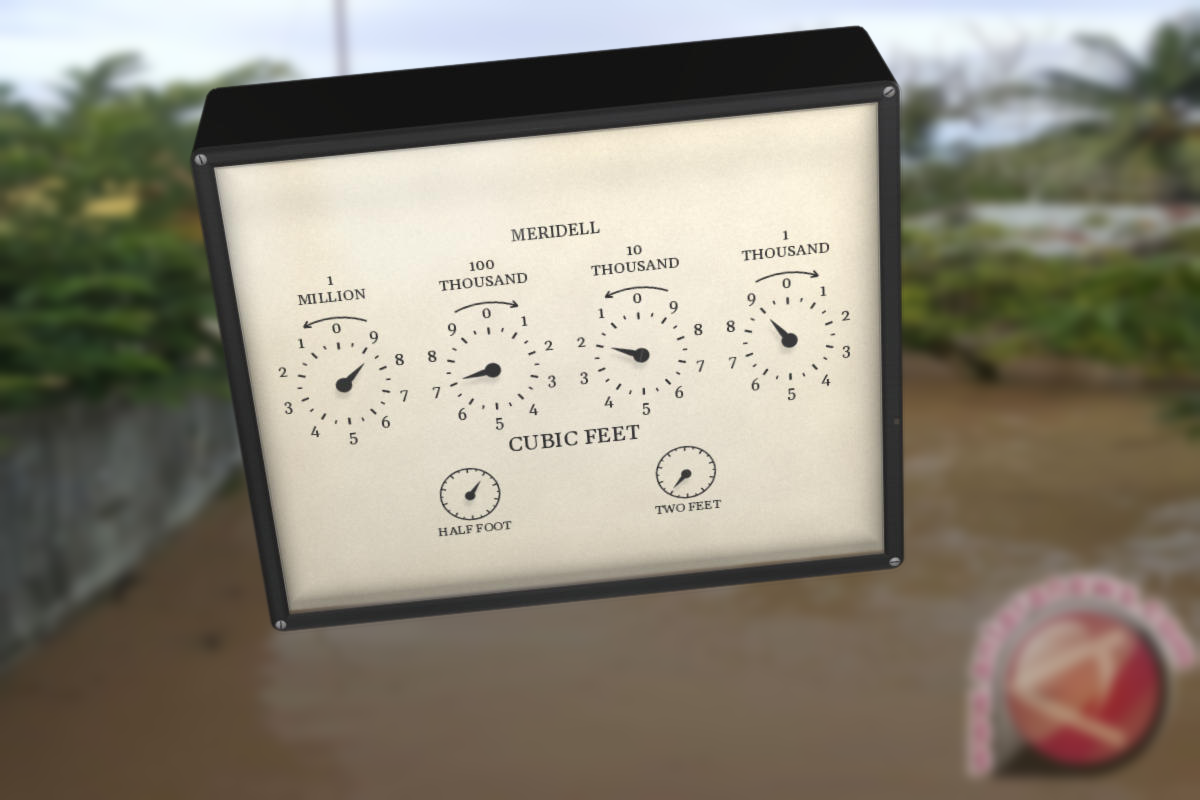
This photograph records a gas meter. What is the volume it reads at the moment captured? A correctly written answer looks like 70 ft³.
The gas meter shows 871900 ft³
